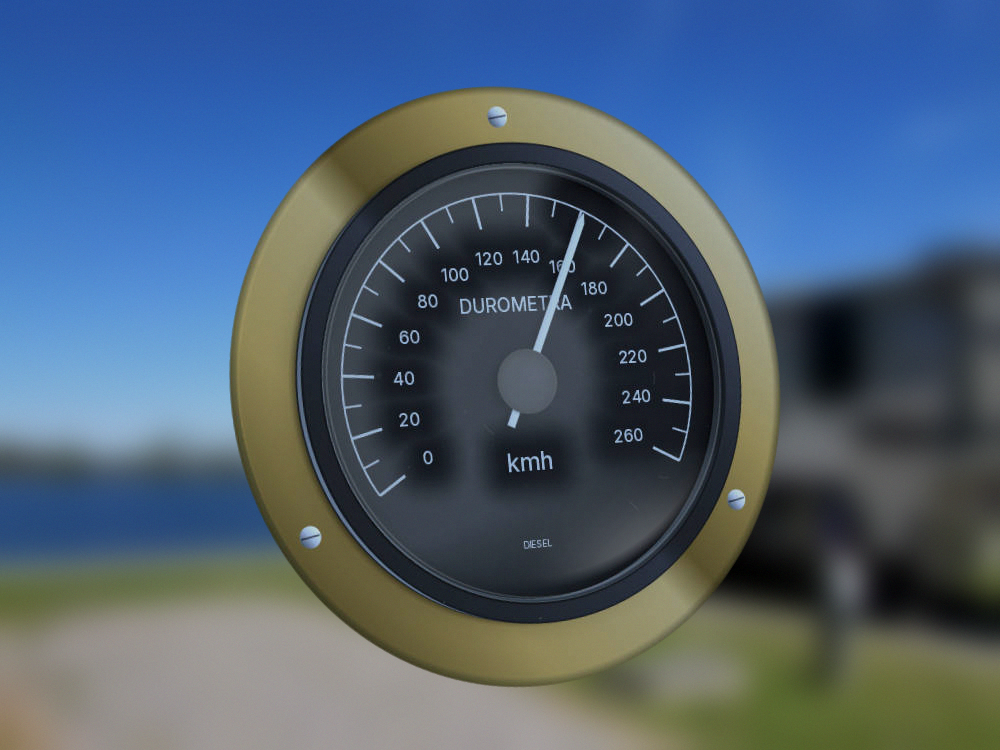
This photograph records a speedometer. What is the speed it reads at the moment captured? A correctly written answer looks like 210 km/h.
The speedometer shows 160 km/h
